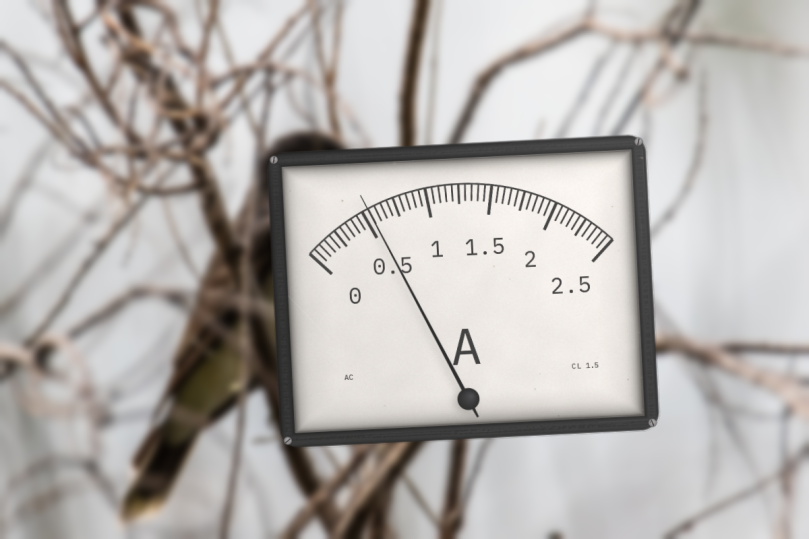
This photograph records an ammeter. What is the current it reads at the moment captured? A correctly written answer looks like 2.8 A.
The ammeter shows 0.55 A
